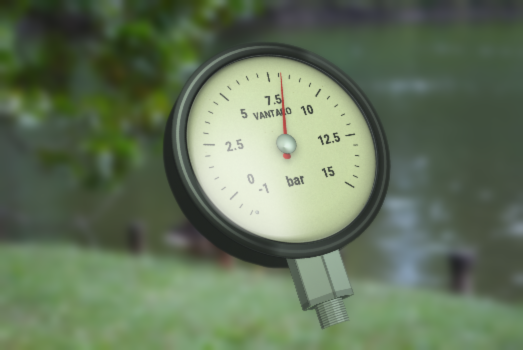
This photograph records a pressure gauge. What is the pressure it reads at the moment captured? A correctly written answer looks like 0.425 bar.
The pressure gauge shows 8 bar
